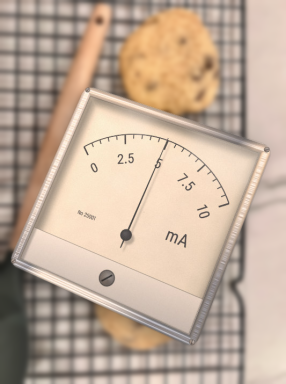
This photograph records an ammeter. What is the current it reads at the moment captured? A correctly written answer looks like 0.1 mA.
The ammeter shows 5 mA
